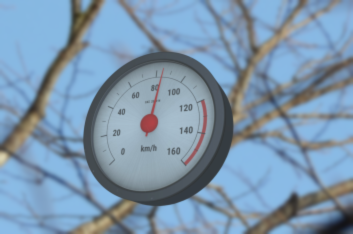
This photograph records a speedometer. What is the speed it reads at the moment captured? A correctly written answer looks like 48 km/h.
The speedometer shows 85 km/h
